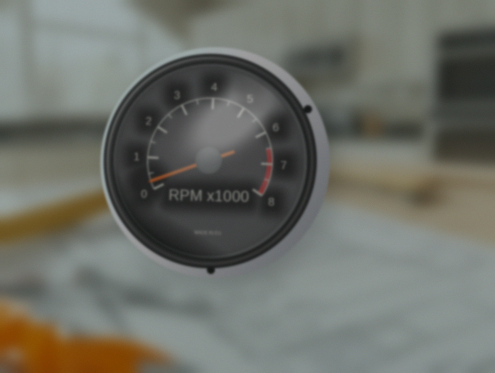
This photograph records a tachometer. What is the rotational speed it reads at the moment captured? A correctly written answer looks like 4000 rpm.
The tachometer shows 250 rpm
